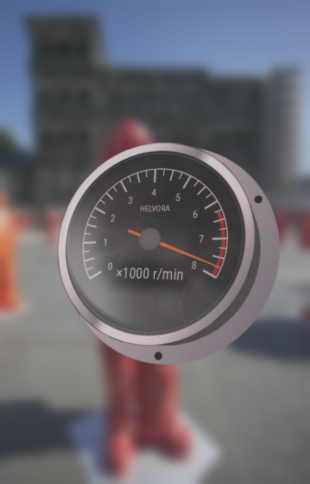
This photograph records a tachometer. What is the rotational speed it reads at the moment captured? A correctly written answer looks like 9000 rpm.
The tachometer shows 7750 rpm
